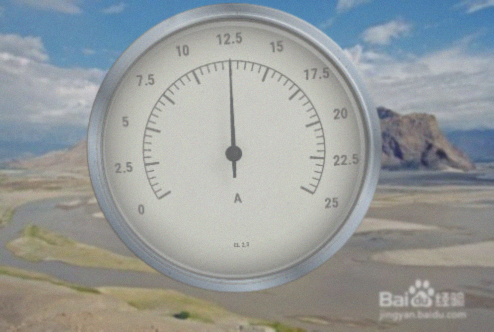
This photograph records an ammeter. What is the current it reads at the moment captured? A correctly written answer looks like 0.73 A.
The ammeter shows 12.5 A
